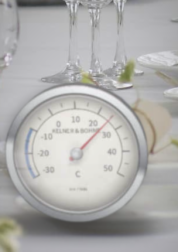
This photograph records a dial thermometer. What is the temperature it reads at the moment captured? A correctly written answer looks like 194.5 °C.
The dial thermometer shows 25 °C
